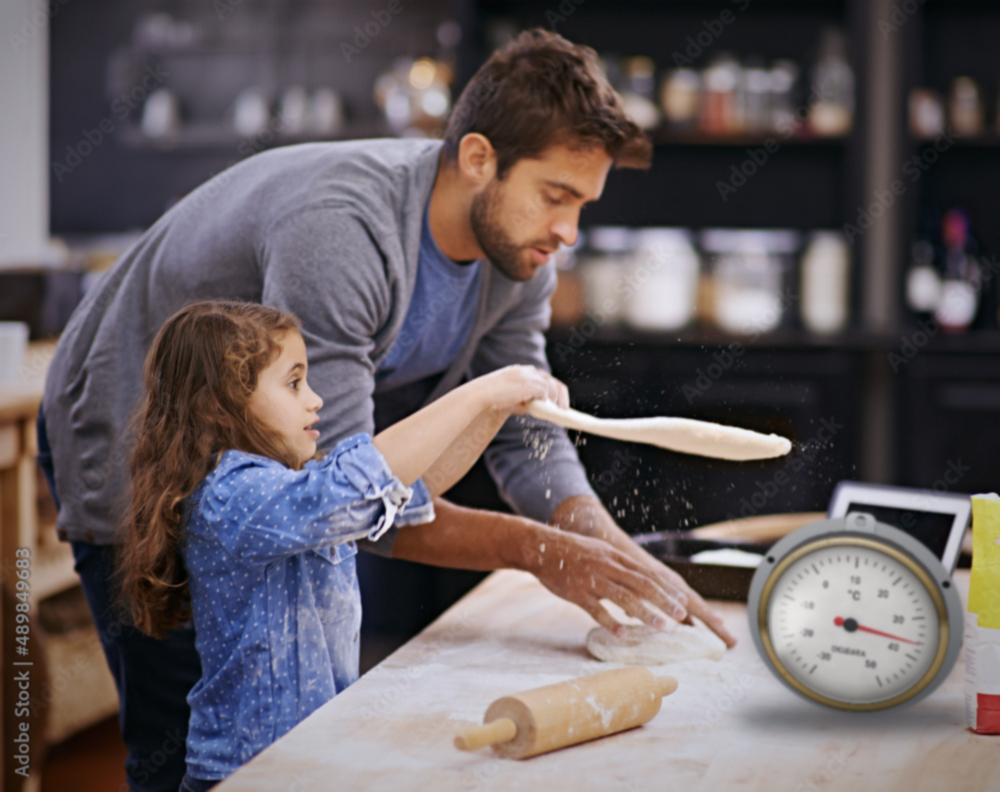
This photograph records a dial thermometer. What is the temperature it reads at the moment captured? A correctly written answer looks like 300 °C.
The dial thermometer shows 36 °C
